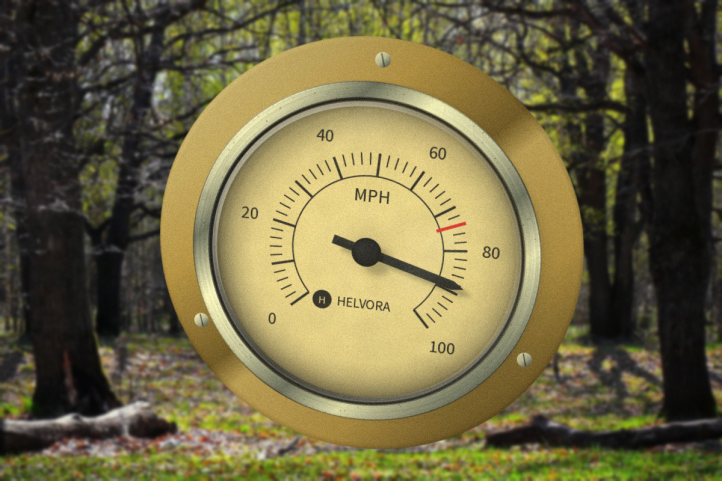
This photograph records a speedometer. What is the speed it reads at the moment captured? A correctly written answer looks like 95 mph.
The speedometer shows 88 mph
